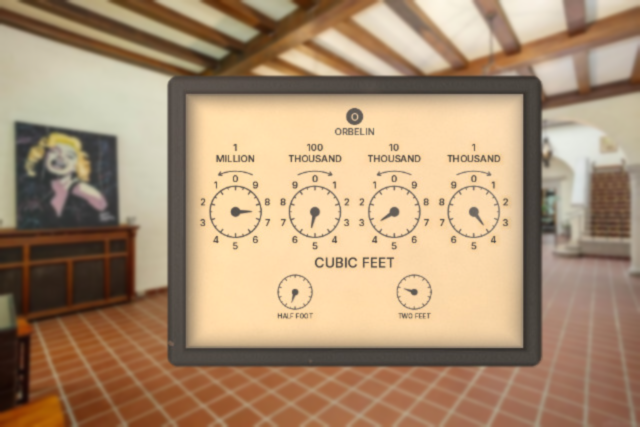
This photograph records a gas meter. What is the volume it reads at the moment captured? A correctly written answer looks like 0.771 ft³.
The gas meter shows 753400 ft³
